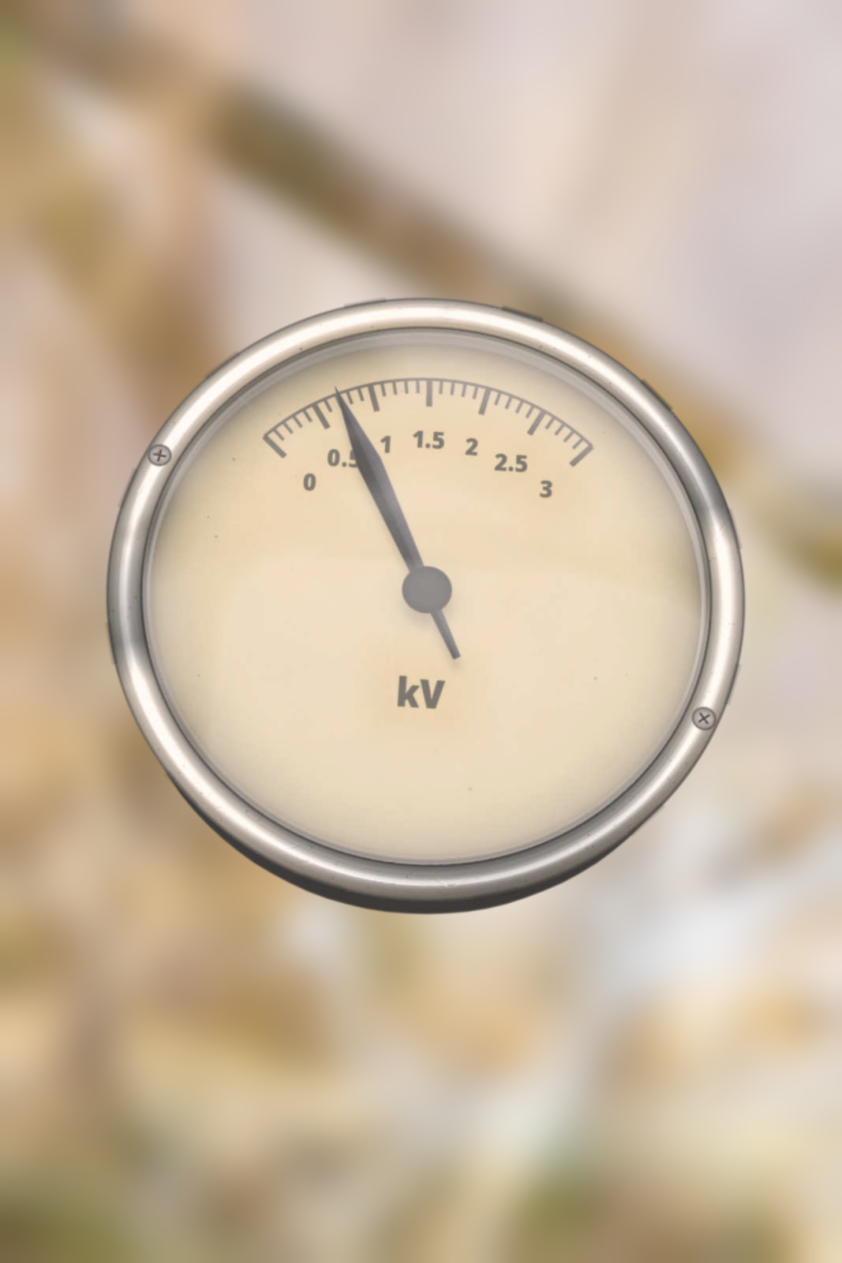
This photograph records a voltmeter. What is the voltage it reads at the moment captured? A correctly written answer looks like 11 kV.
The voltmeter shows 0.7 kV
